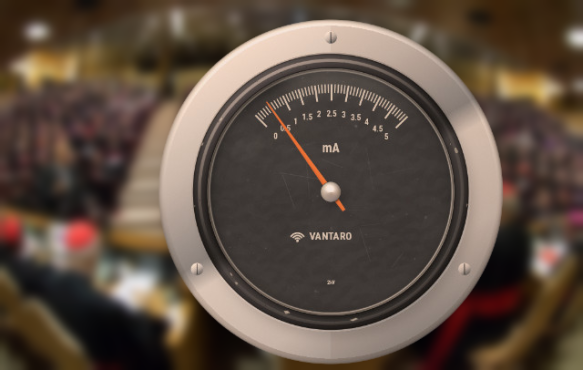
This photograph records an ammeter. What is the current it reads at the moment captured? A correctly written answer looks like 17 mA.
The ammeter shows 0.5 mA
